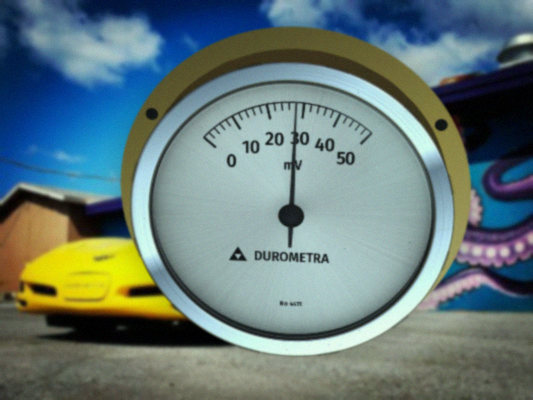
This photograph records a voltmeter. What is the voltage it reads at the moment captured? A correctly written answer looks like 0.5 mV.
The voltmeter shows 28 mV
